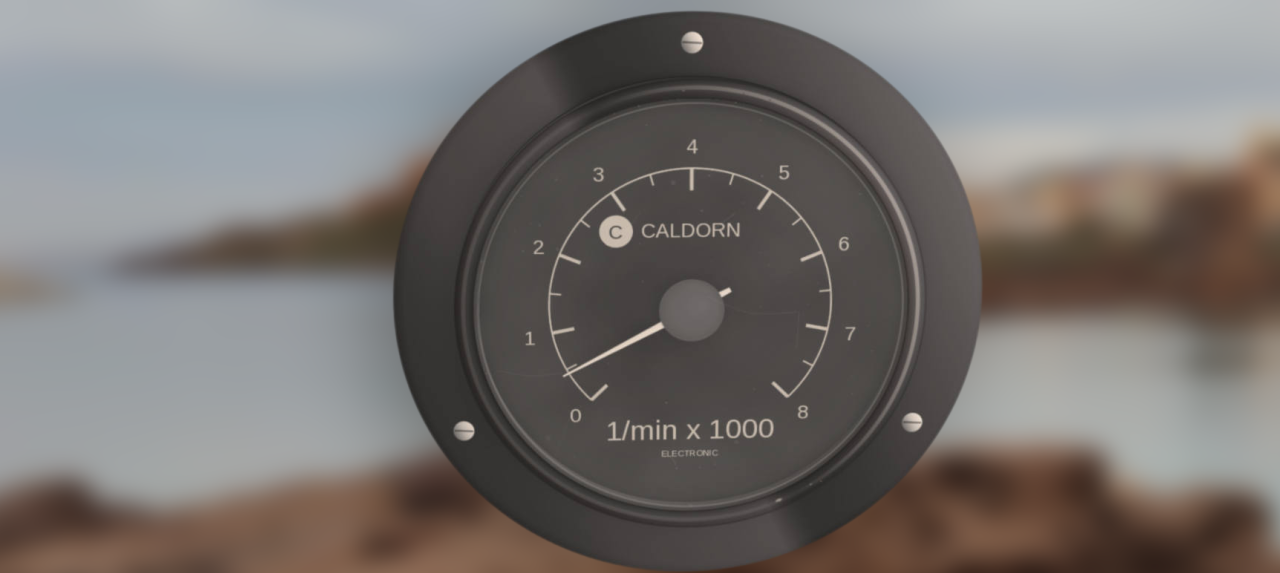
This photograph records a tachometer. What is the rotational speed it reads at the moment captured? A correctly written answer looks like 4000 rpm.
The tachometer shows 500 rpm
